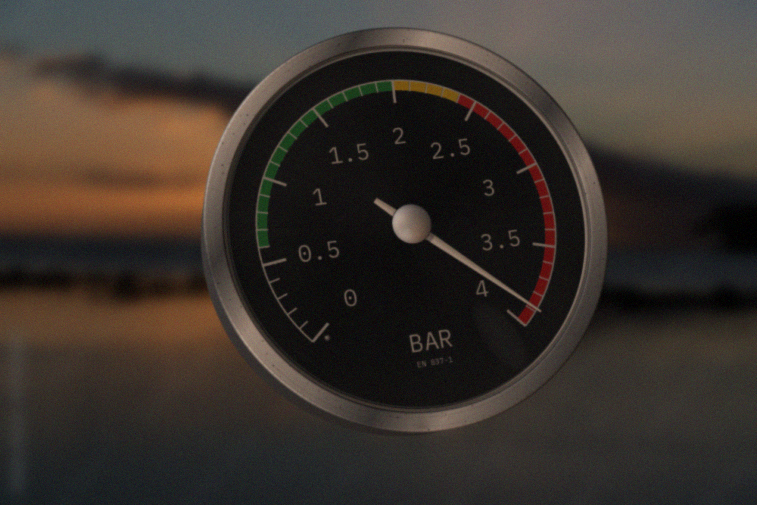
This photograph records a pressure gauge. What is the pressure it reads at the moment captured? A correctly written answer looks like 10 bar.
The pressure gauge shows 3.9 bar
